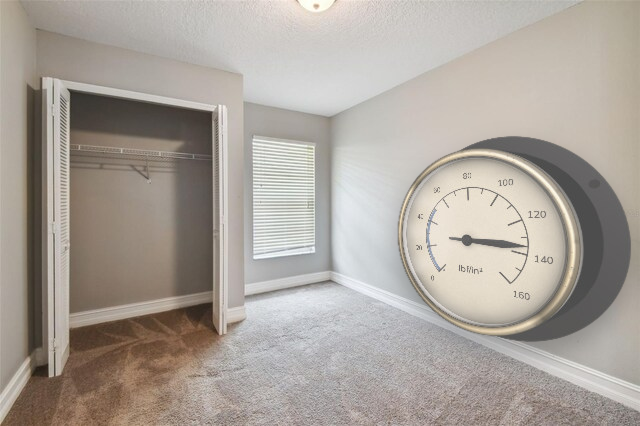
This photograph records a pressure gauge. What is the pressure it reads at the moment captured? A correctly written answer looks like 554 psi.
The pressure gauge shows 135 psi
